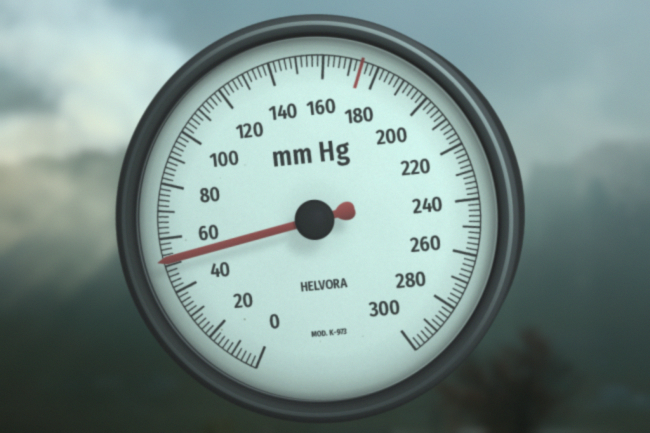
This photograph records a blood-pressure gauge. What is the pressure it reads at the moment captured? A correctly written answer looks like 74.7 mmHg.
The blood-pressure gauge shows 52 mmHg
